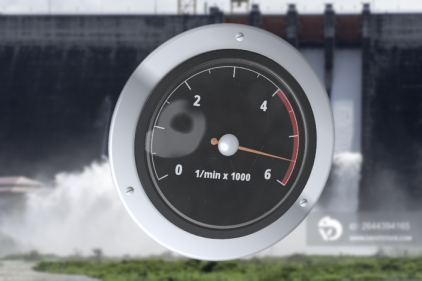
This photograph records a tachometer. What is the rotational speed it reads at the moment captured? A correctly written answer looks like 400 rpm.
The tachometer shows 5500 rpm
